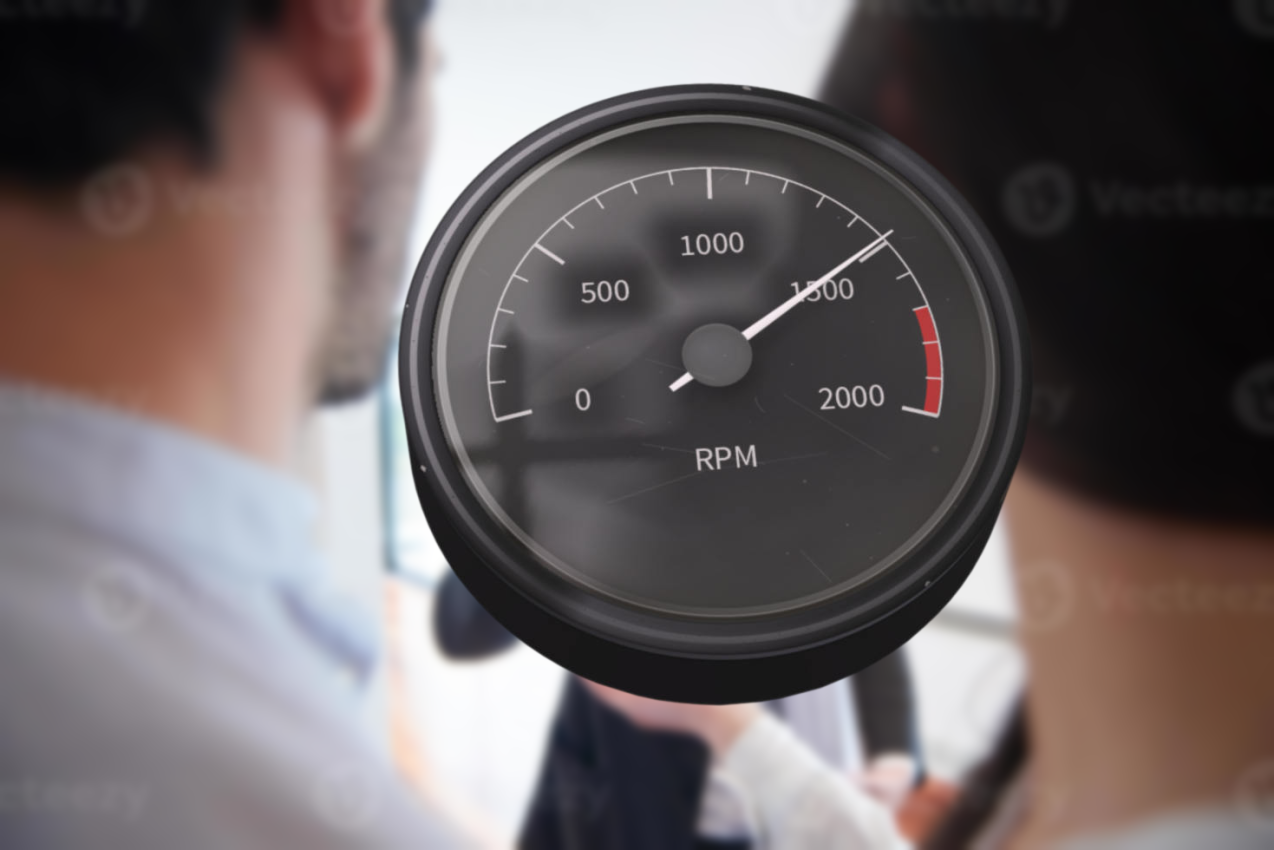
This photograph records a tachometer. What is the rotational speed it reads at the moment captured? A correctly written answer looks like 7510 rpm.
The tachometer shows 1500 rpm
